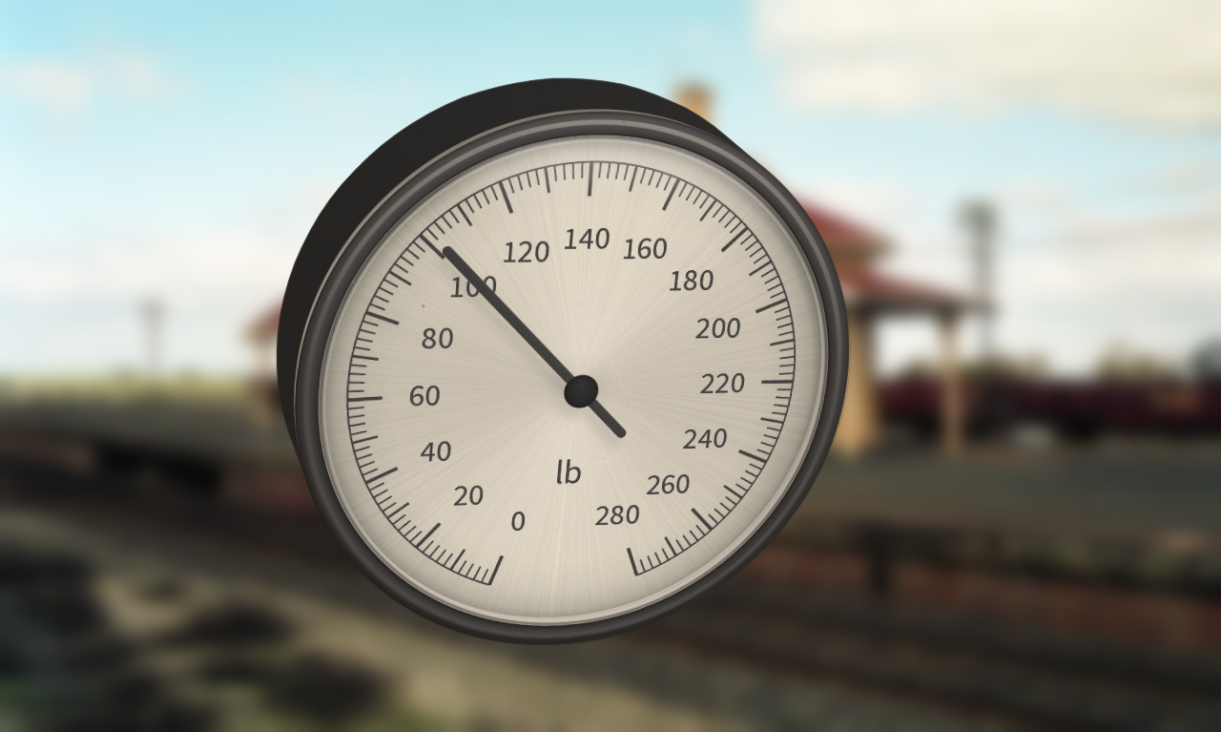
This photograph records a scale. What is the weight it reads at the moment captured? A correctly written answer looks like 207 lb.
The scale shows 102 lb
